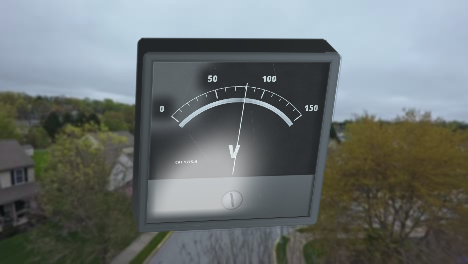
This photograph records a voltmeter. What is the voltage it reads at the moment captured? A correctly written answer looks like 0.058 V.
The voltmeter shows 80 V
